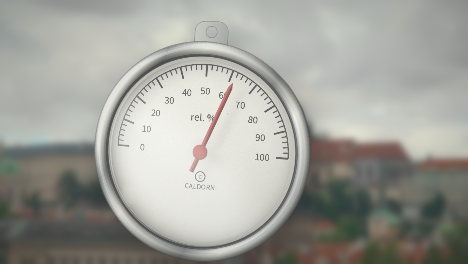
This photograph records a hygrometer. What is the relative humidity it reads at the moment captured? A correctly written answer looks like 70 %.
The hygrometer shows 62 %
